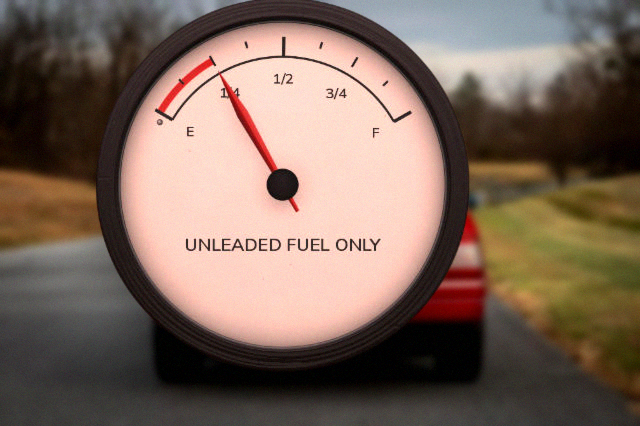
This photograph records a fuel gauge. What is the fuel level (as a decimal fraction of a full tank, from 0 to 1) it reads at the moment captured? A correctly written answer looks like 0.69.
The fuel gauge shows 0.25
